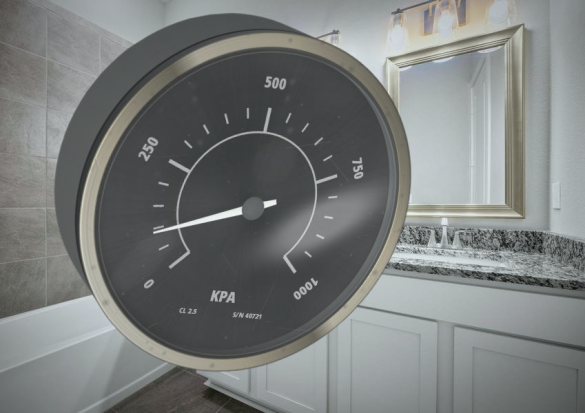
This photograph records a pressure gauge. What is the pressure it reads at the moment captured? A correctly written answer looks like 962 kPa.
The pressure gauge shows 100 kPa
